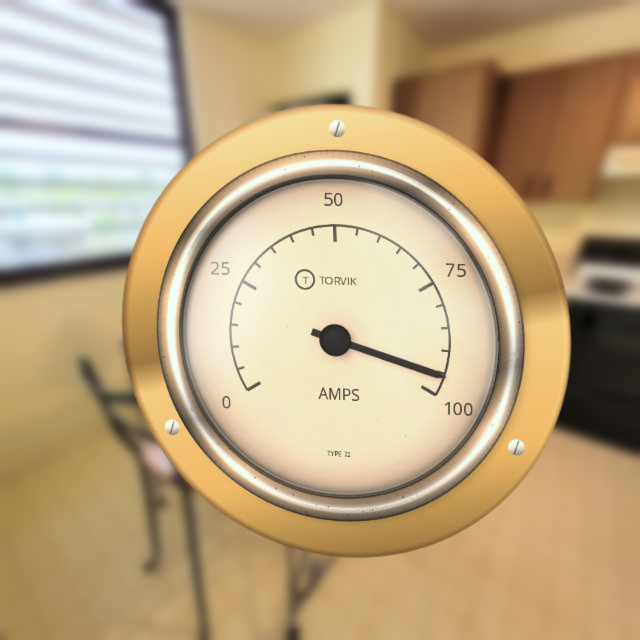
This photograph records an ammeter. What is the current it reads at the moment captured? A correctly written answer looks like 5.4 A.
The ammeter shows 95 A
